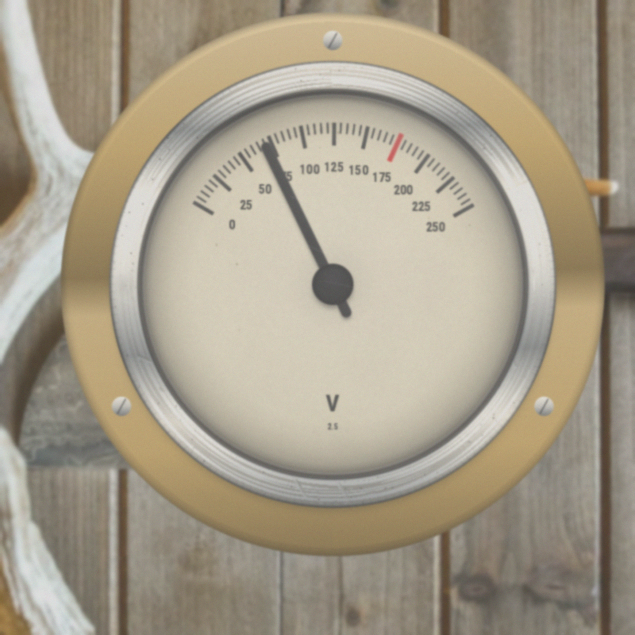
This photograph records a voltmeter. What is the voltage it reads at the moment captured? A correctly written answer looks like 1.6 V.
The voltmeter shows 70 V
